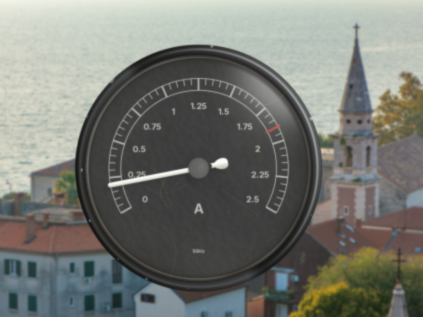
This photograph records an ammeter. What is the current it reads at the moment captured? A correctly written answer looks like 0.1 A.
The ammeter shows 0.2 A
